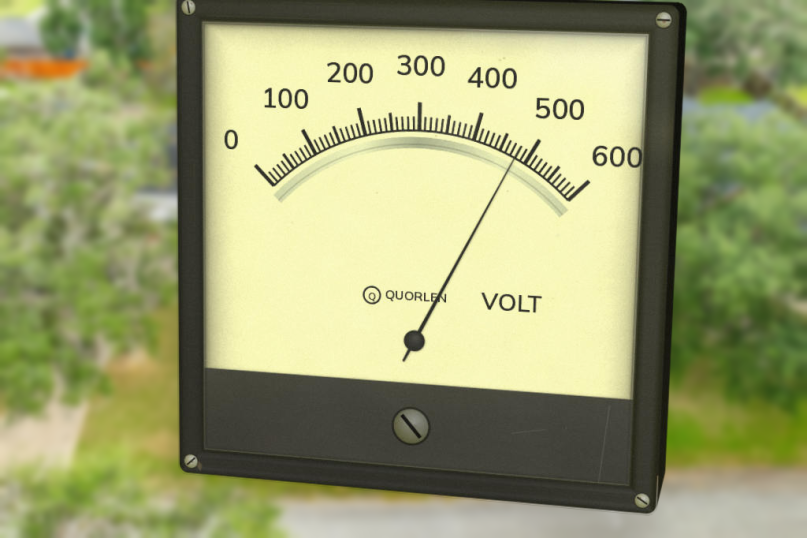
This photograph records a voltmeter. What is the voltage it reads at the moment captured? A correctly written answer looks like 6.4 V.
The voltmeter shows 480 V
